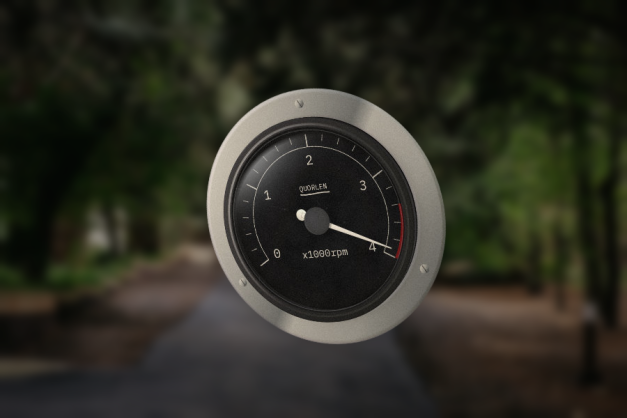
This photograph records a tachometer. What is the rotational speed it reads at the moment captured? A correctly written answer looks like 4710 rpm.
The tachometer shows 3900 rpm
